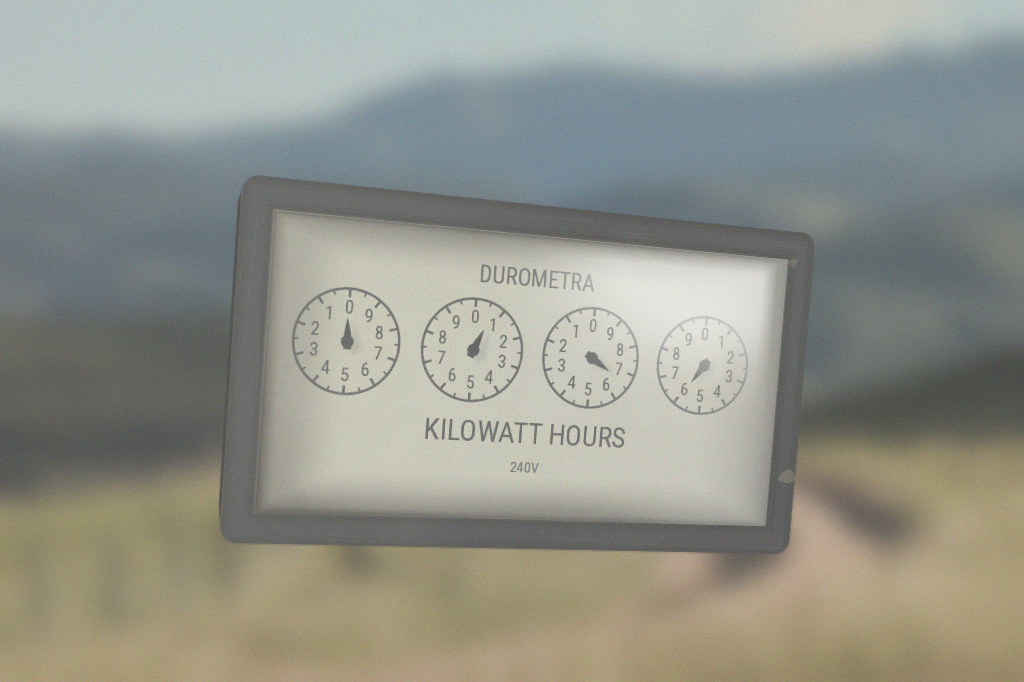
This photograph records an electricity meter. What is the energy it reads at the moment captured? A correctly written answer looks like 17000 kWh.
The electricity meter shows 66 kWh
